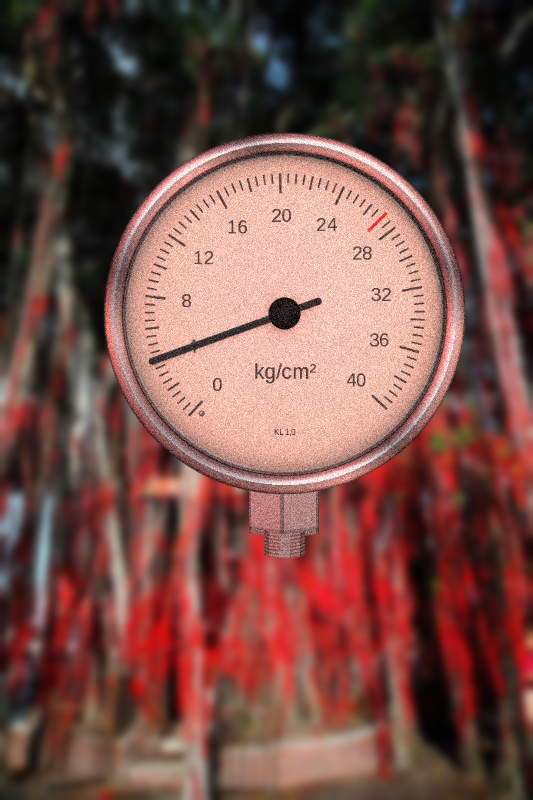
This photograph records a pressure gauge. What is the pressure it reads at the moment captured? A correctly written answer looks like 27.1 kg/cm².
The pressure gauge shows 4 kg/cm²
